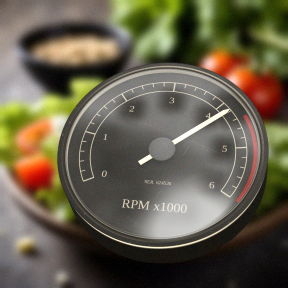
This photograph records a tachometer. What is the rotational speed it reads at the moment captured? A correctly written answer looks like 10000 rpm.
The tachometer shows 4200 rpm
